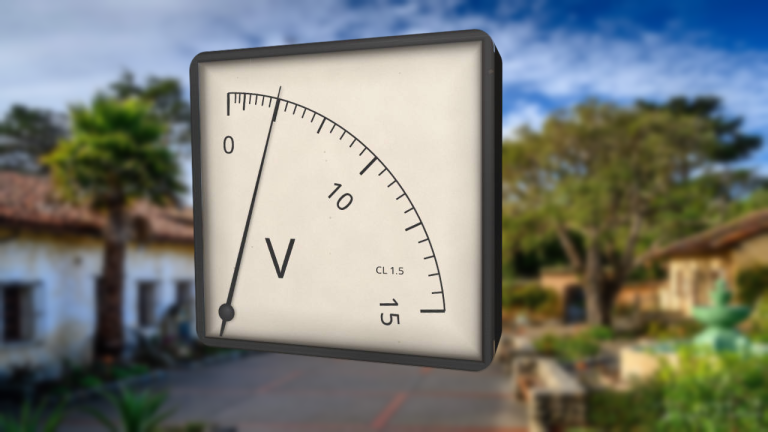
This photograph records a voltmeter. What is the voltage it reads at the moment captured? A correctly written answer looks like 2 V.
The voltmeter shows 5 V
